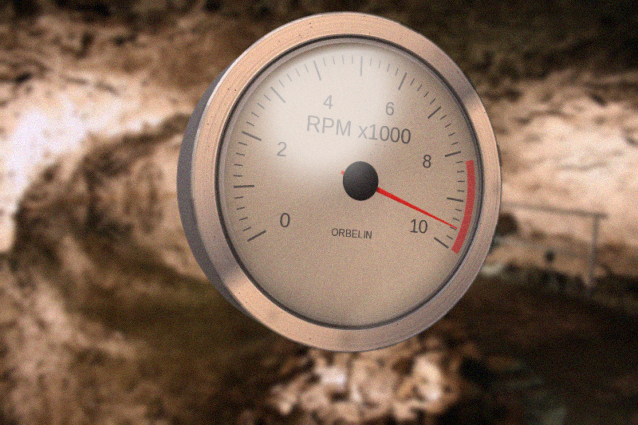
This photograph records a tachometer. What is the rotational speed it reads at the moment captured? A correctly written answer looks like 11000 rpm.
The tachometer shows 9600 rpm
